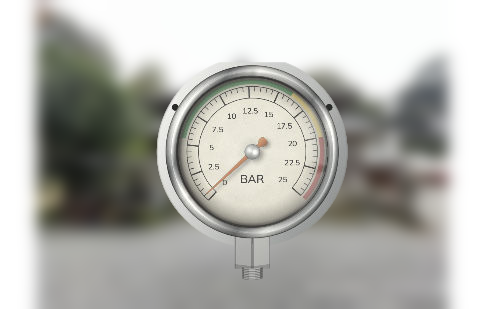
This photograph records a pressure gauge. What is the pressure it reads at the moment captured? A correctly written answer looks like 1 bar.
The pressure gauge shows 0.5 bar
